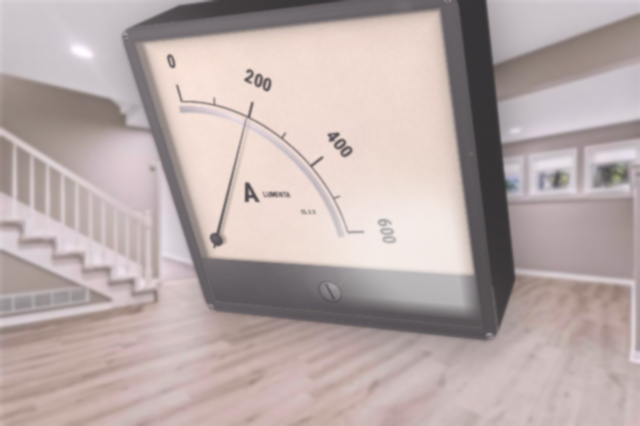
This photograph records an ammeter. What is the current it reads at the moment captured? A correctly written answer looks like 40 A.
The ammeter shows 200 A
